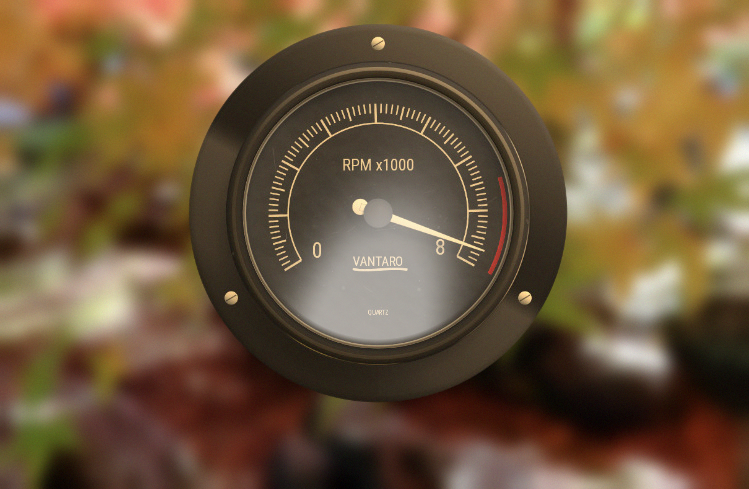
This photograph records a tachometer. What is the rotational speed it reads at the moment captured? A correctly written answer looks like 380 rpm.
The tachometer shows 7700 rpm
